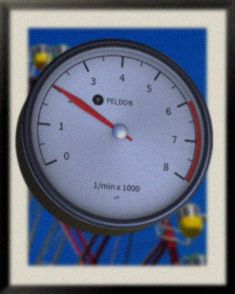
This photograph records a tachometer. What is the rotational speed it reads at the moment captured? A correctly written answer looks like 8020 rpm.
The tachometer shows 2000 rpm
